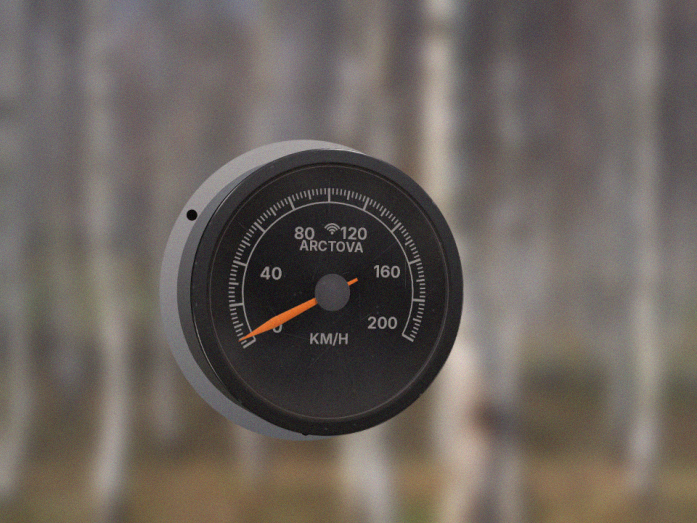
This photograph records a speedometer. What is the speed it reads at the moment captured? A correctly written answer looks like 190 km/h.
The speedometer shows 4 km/h
